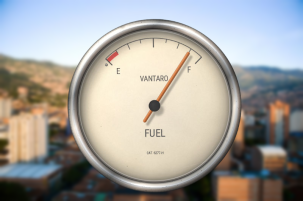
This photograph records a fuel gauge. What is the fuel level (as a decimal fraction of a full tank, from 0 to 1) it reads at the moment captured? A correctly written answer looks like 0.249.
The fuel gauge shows 0.875
